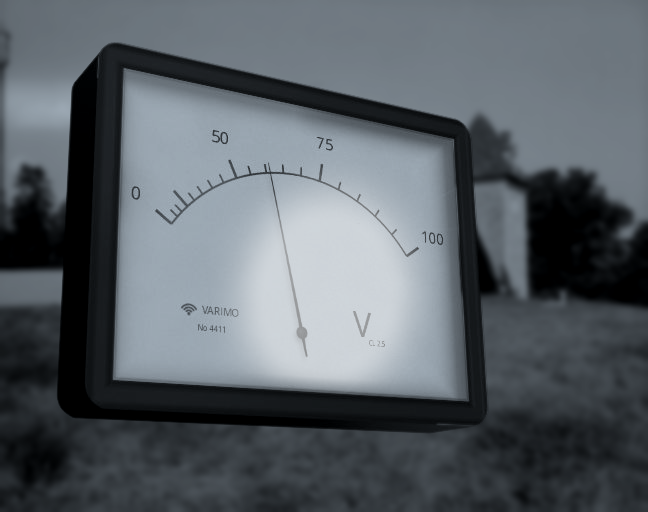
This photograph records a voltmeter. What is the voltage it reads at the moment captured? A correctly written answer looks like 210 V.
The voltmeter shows 60 V
